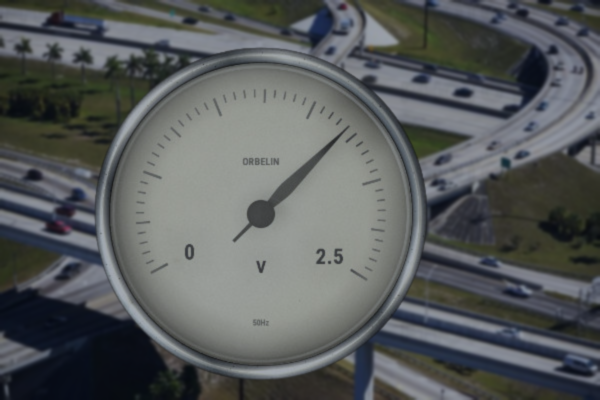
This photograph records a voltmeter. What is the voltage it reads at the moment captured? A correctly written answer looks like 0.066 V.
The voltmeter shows 1.7 V
